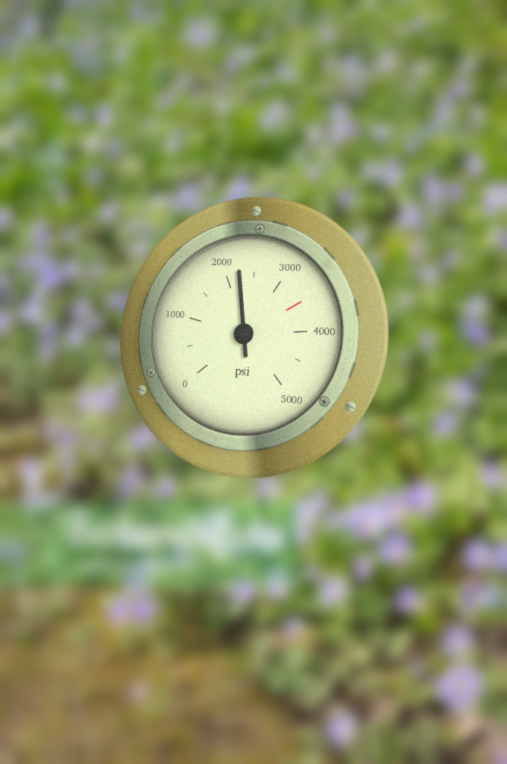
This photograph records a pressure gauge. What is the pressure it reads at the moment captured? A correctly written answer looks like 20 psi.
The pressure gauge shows 2250 psi
